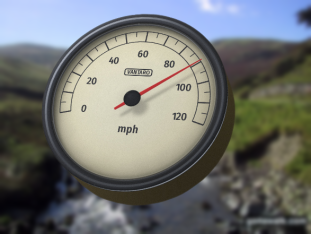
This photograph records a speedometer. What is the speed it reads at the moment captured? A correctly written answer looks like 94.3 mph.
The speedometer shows 90 mph
